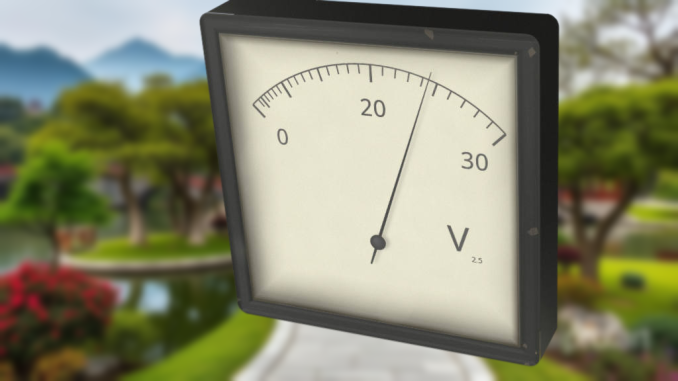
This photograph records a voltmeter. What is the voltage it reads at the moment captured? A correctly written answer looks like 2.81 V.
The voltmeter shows 24.5 V
